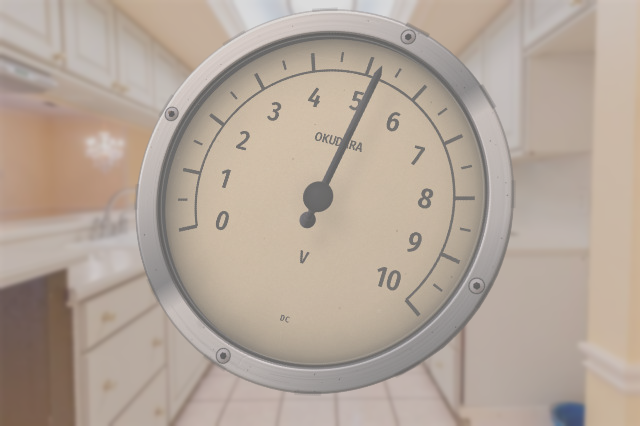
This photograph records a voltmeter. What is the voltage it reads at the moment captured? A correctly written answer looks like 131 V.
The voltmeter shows 5.25 V
